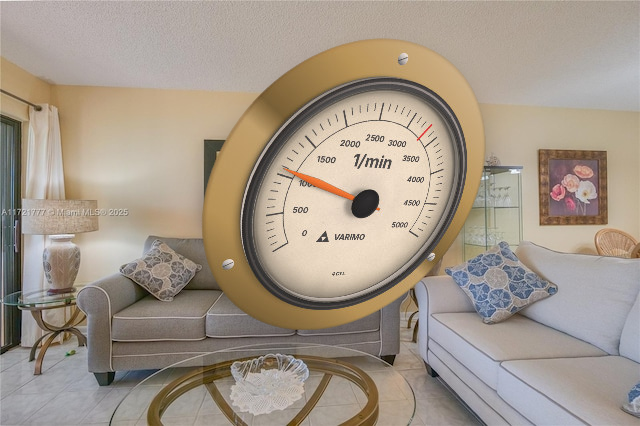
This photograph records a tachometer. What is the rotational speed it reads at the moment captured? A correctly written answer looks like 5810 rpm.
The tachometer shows 1100 rpm
